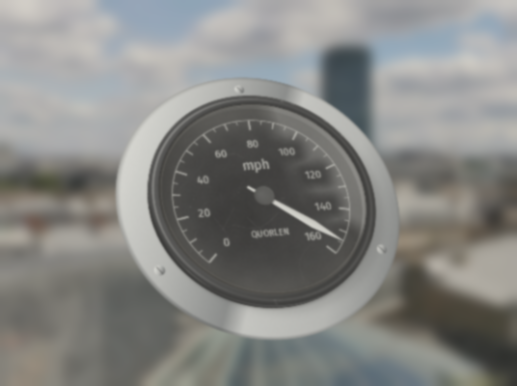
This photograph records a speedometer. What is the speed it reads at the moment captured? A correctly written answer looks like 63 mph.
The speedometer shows 155 mph
